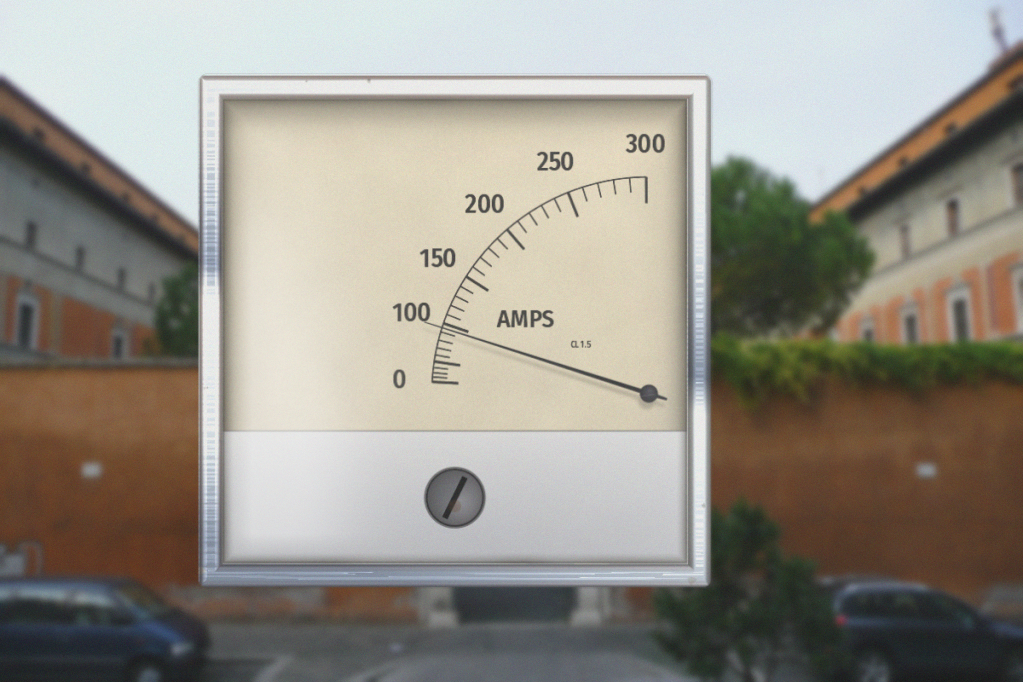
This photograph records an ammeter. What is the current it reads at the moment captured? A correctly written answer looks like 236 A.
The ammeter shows 95 A
